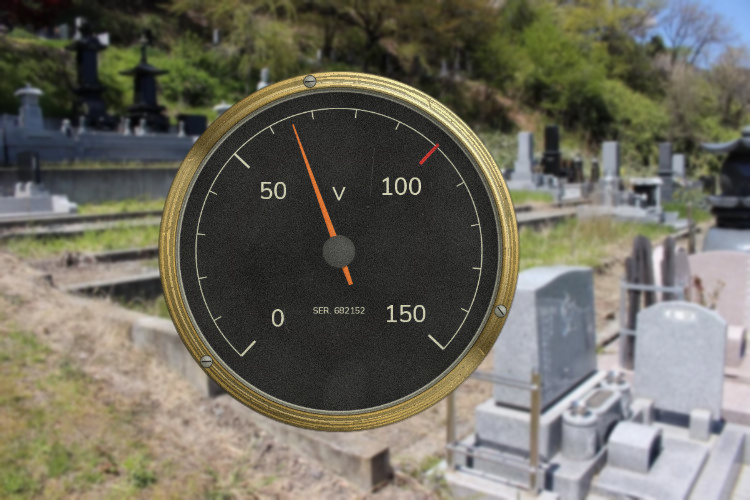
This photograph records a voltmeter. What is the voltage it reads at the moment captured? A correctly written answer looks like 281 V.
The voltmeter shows 65 V
